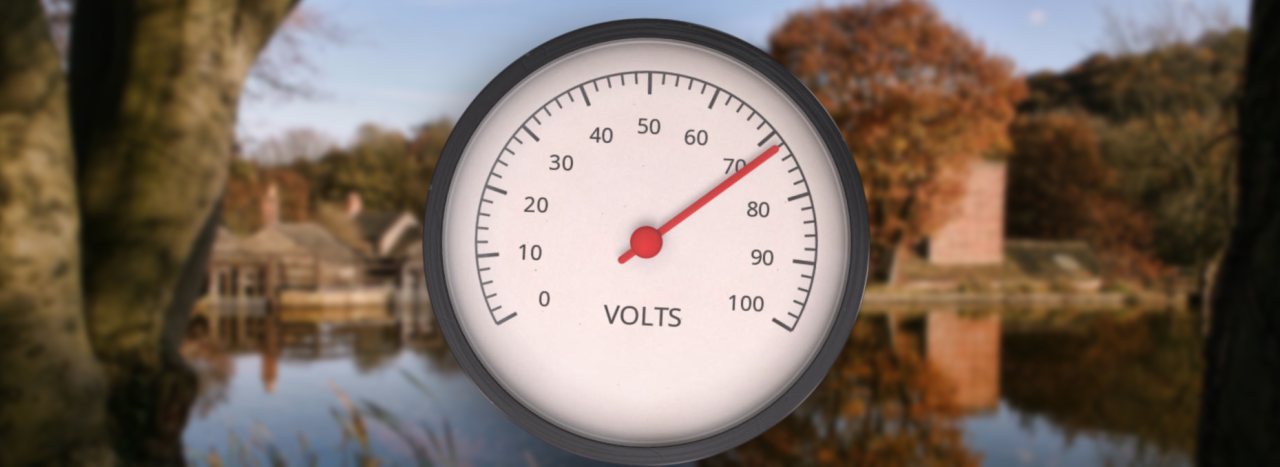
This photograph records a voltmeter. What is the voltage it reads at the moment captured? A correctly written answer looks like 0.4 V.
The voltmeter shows 72 V
